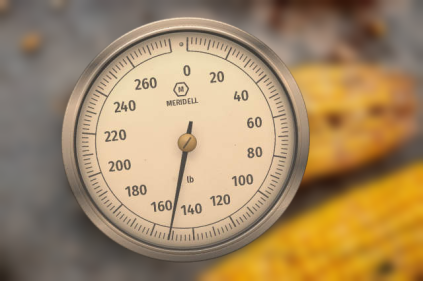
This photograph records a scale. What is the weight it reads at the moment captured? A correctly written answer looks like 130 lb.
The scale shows 152 lb
